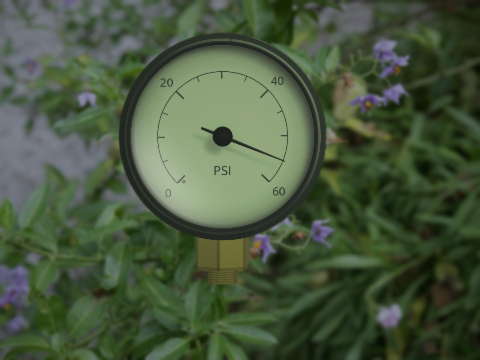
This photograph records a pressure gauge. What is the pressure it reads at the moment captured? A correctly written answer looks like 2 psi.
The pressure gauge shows 55 psi
